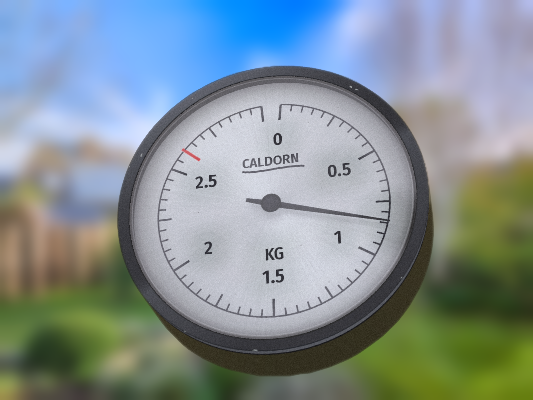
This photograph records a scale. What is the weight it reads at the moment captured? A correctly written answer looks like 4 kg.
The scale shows 0.85 kg
